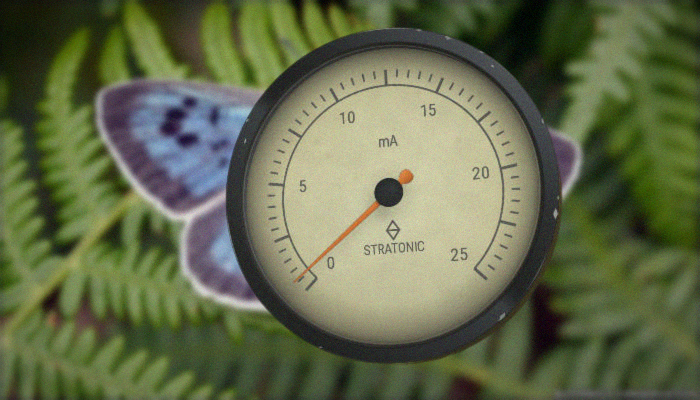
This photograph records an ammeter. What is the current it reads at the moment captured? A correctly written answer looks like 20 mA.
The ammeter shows 0.5 mA
